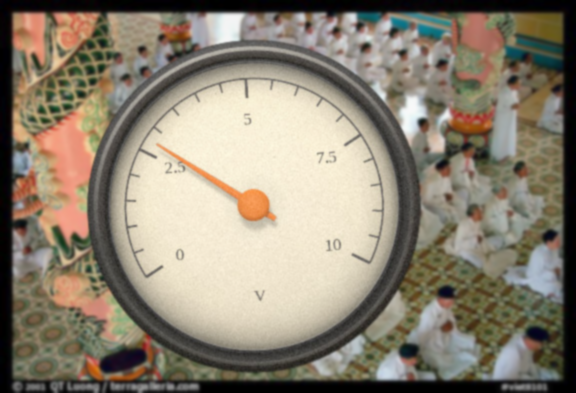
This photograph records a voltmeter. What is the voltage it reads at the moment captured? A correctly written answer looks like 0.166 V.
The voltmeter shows 2.75 V
